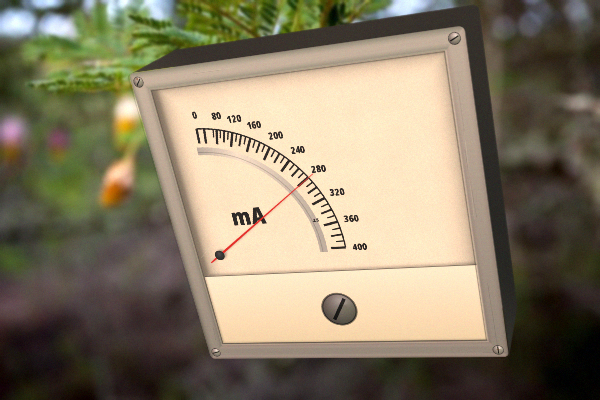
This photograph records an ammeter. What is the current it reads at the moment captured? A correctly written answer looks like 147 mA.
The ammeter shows 280 mA
